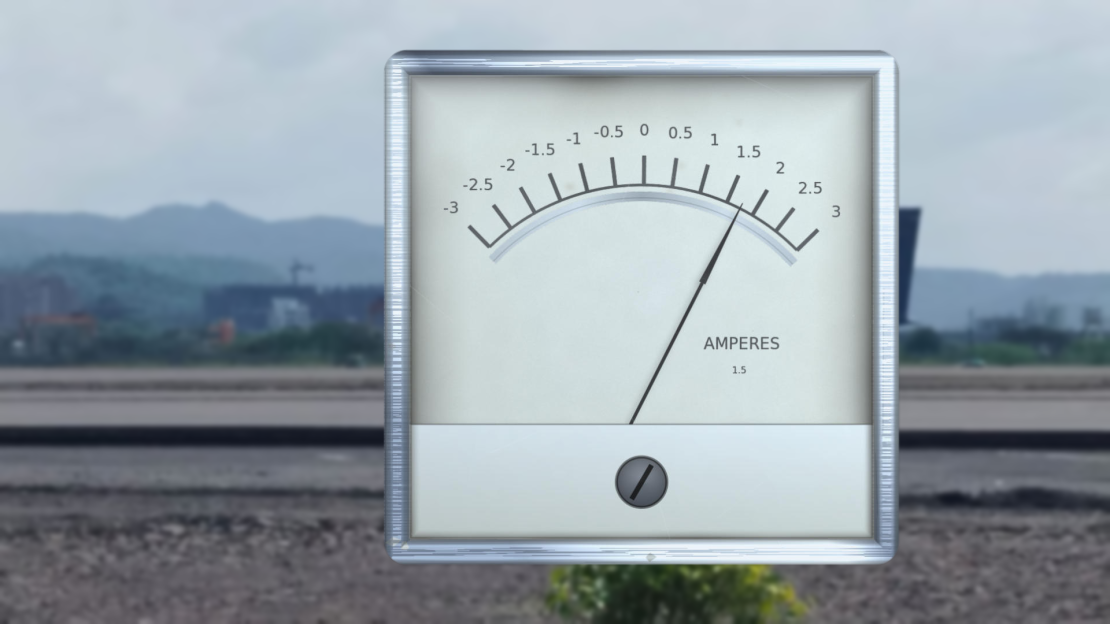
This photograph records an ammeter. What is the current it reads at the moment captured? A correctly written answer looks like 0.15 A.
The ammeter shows 1.75 A
